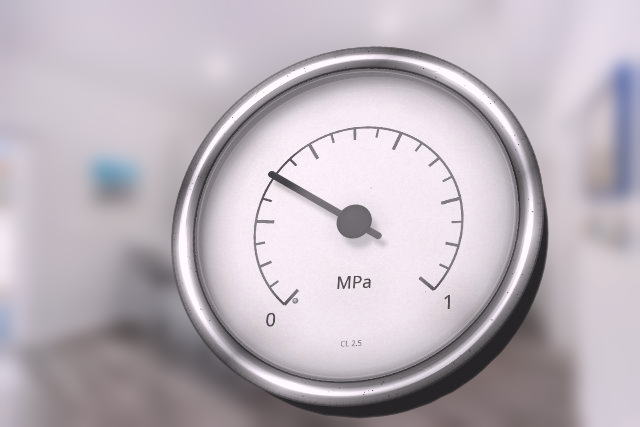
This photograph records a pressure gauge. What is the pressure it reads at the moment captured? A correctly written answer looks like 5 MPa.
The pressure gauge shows 0.3 MPa
